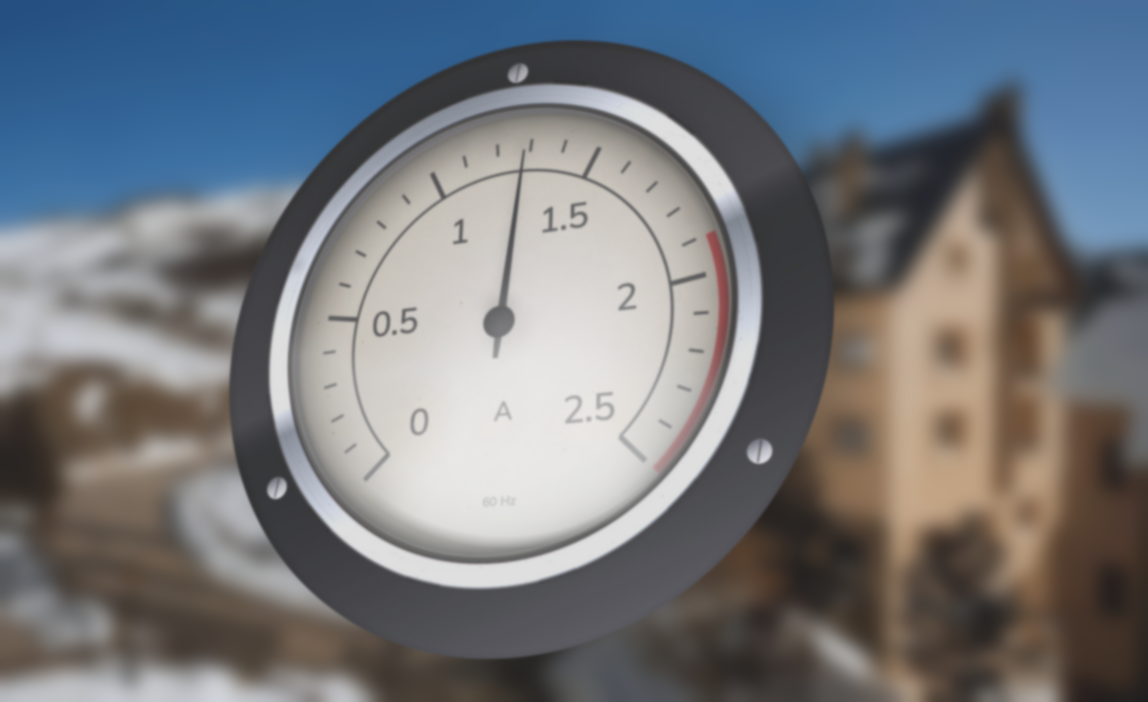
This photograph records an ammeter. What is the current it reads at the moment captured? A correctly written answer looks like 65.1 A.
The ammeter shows 1.3 A
